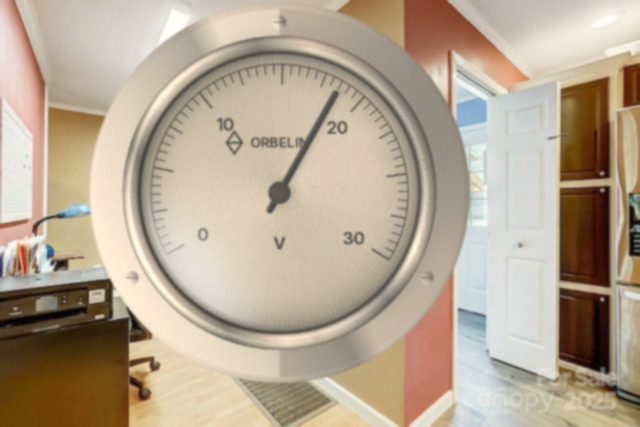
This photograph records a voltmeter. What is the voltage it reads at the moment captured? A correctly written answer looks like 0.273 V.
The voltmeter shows 18.5 V
